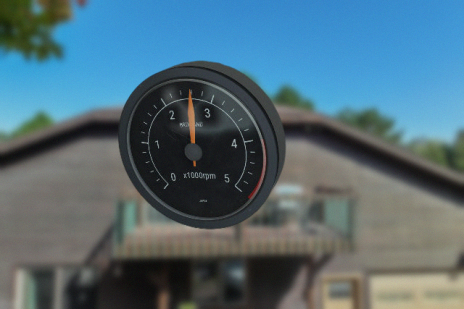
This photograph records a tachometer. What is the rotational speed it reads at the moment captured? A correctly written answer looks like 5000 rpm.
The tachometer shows 2600 rpm
